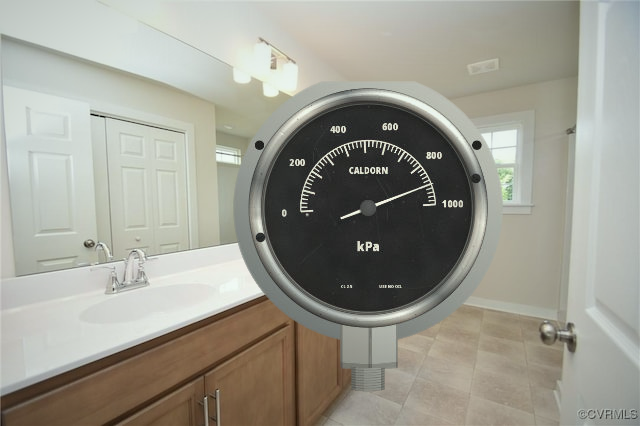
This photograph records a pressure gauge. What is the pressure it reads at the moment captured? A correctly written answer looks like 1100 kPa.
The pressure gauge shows 900 kPa
